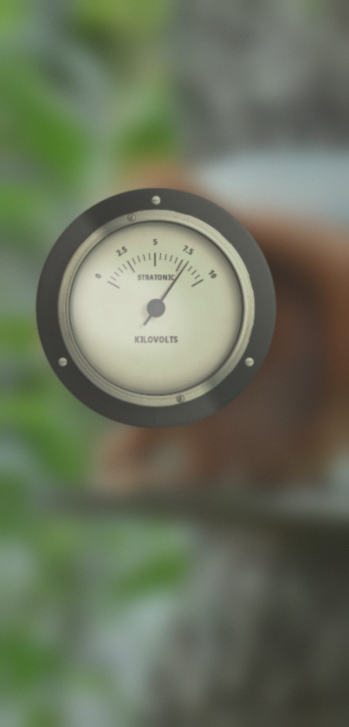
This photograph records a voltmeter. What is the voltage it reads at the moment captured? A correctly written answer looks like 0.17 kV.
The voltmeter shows 8 kV
